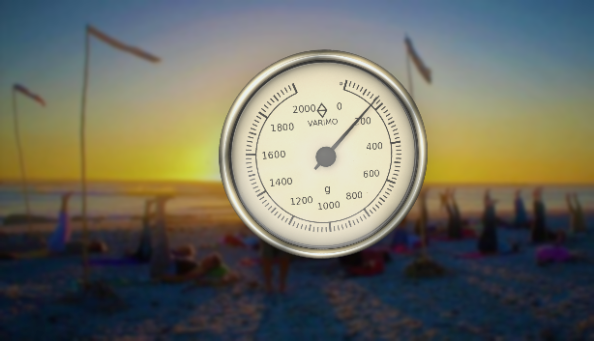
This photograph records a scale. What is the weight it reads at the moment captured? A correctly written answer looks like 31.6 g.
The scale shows 160 g
